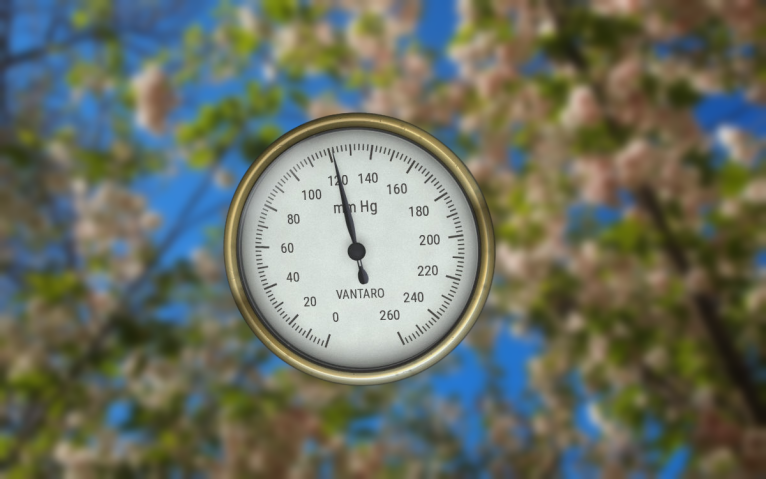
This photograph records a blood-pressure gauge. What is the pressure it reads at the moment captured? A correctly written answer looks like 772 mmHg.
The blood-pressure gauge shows 122 mmHg
